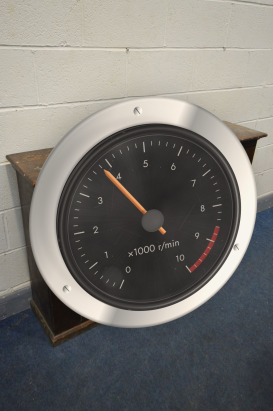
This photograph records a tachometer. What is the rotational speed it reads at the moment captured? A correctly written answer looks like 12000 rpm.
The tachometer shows 3800 rpm
